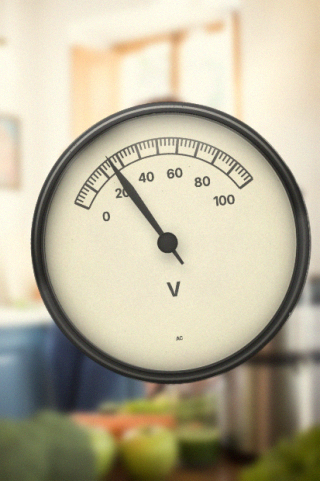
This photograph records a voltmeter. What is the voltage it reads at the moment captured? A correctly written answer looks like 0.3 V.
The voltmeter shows 26 V
